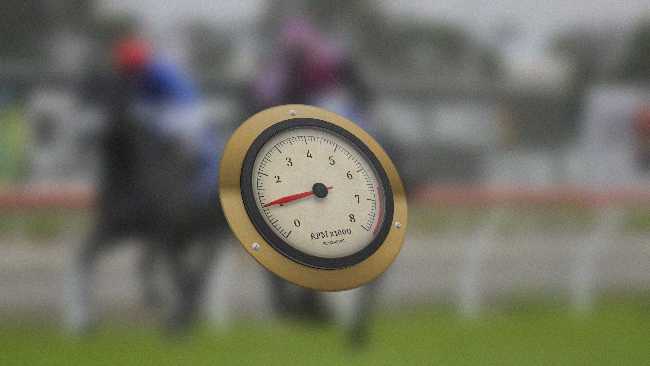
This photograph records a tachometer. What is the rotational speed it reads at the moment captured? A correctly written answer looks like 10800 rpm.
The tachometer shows 1000 rpm
